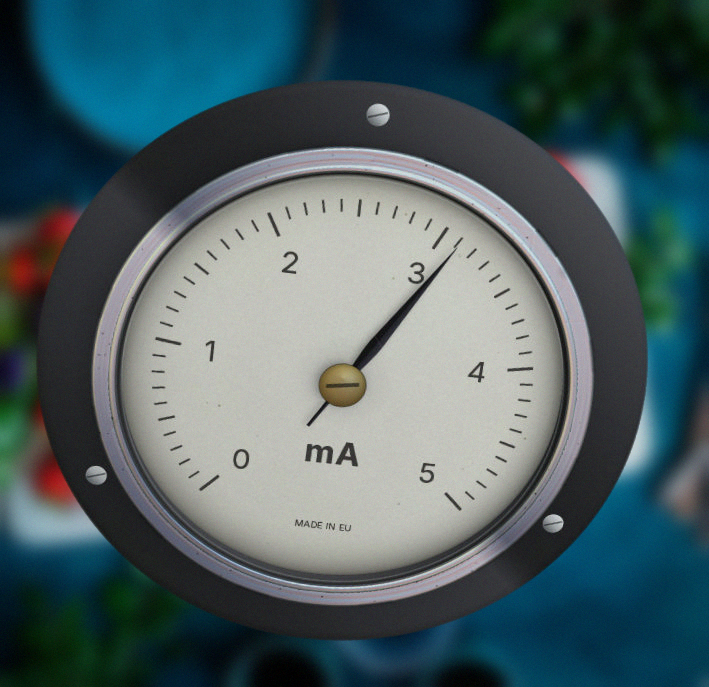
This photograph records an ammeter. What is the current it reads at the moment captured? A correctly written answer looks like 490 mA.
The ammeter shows 3.1 mA
